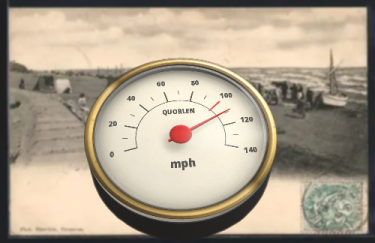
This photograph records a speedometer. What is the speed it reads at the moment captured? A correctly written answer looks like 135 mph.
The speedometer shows 110 mph
